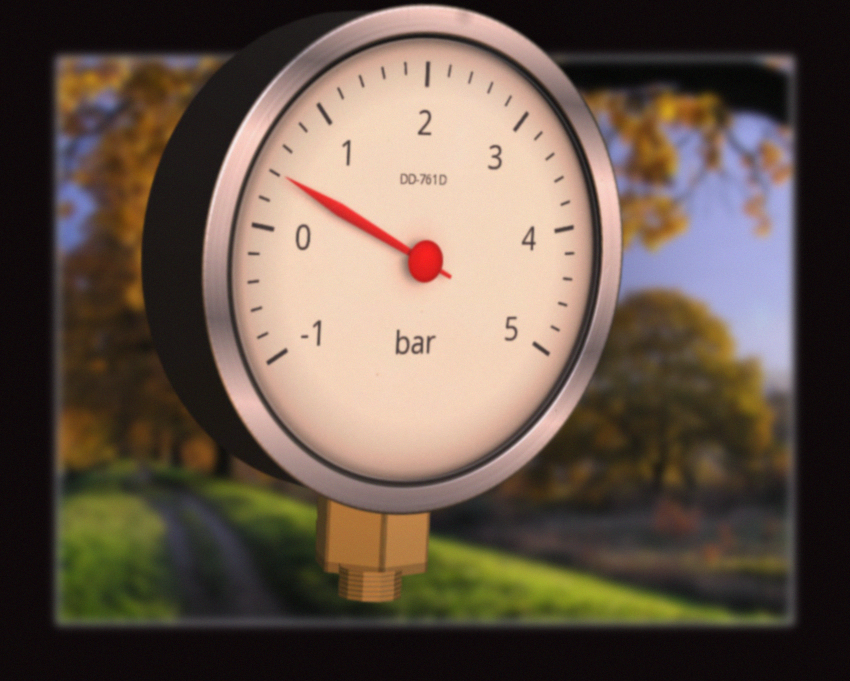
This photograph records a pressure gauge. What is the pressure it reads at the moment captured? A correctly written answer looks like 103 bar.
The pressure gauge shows 0.4 bar
